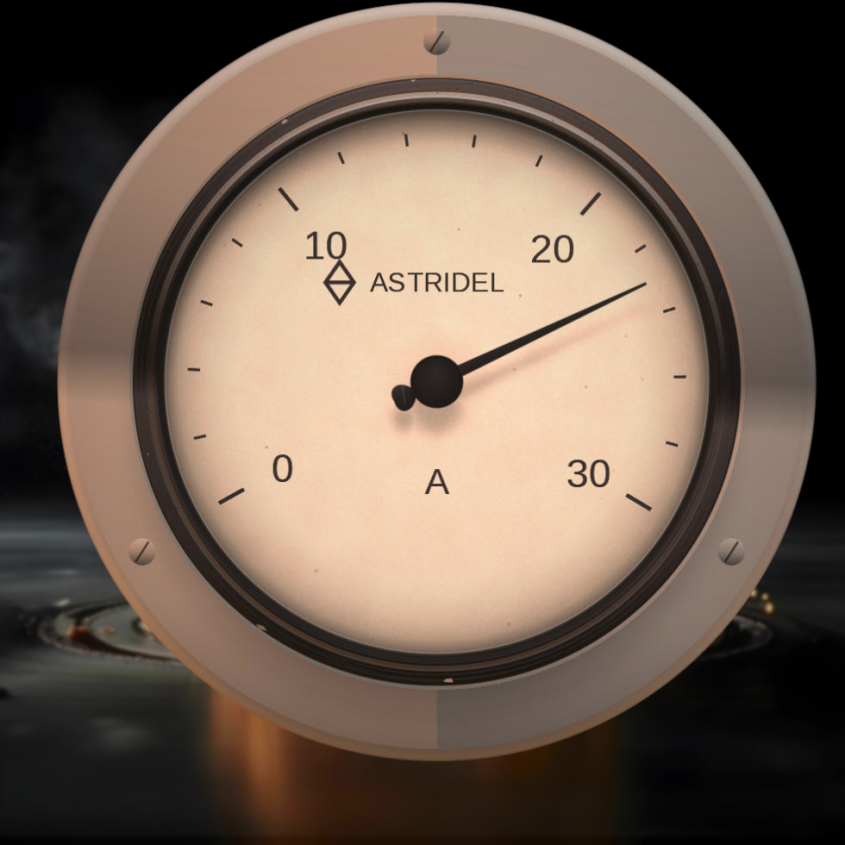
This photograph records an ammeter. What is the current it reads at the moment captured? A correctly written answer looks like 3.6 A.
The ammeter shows 23 A
